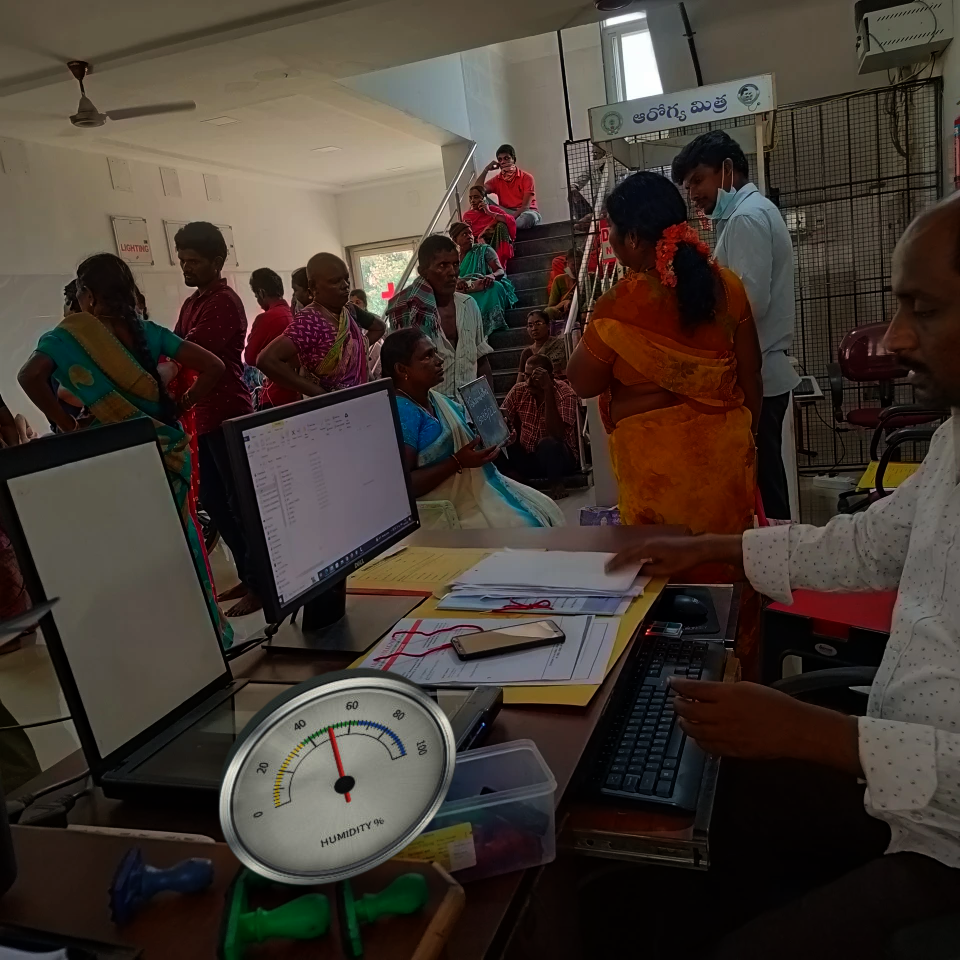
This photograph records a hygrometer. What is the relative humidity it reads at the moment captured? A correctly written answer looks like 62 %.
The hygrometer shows 50 %
